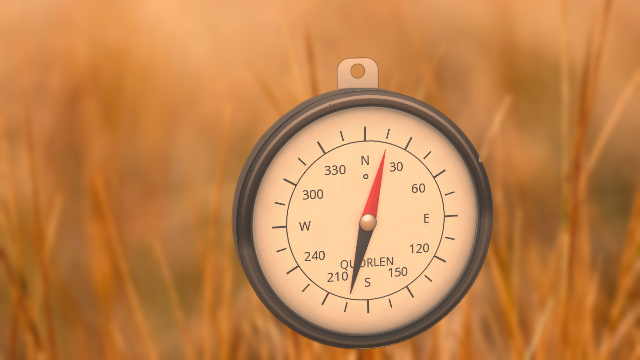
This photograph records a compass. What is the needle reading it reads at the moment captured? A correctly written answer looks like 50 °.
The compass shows 15 °
